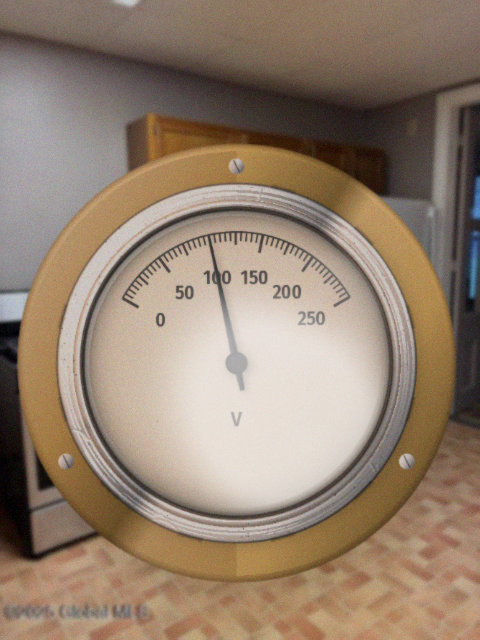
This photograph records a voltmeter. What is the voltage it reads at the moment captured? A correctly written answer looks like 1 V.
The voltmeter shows 100 V
